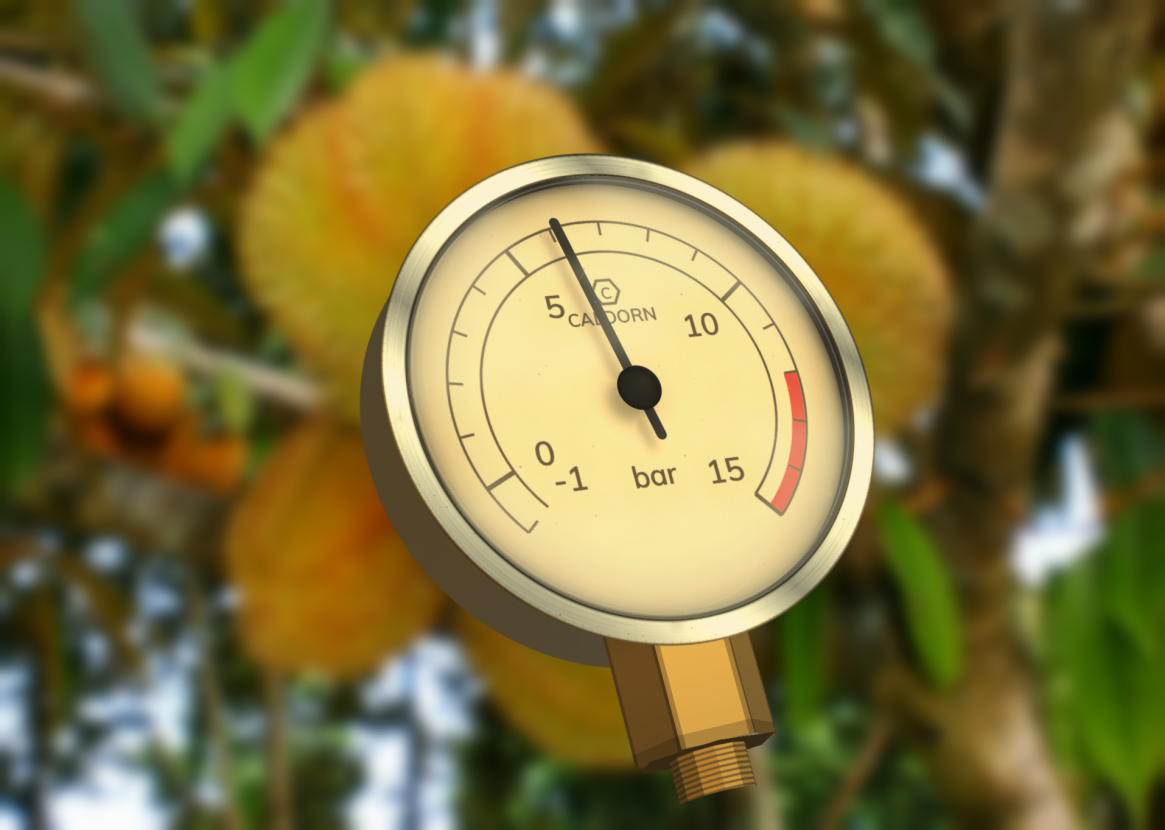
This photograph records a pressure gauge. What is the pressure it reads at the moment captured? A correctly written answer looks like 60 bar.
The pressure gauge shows 6 bar
